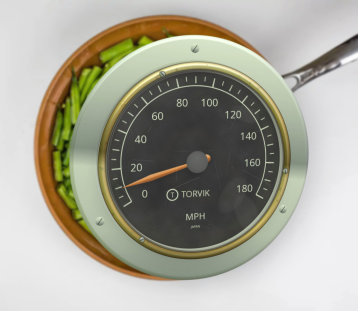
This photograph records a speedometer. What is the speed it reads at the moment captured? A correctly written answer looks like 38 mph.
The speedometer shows 10 mph
